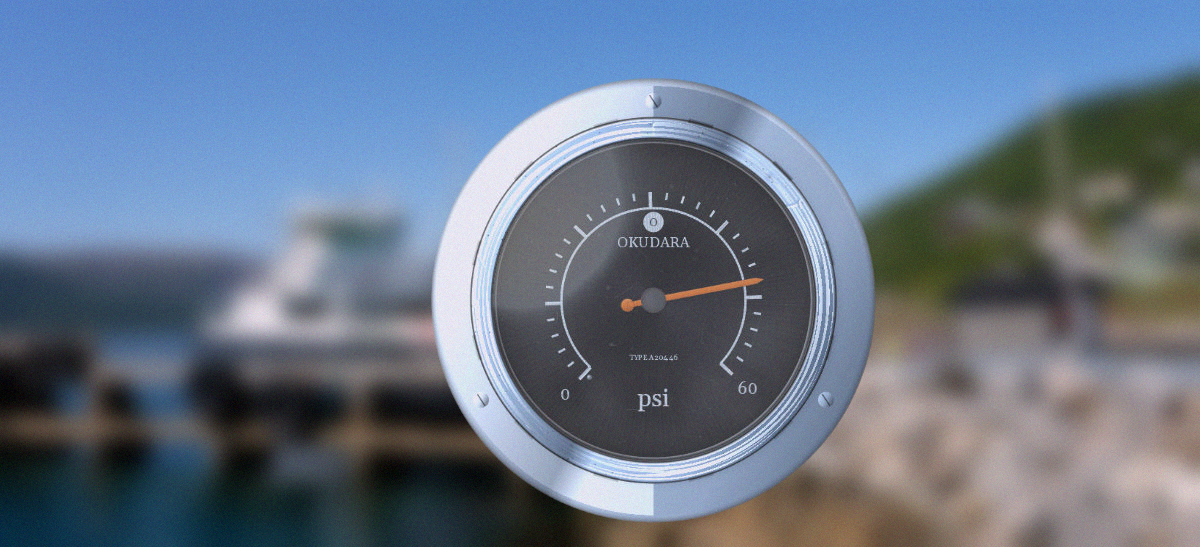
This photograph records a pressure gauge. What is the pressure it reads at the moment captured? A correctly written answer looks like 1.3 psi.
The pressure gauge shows 48 psi
